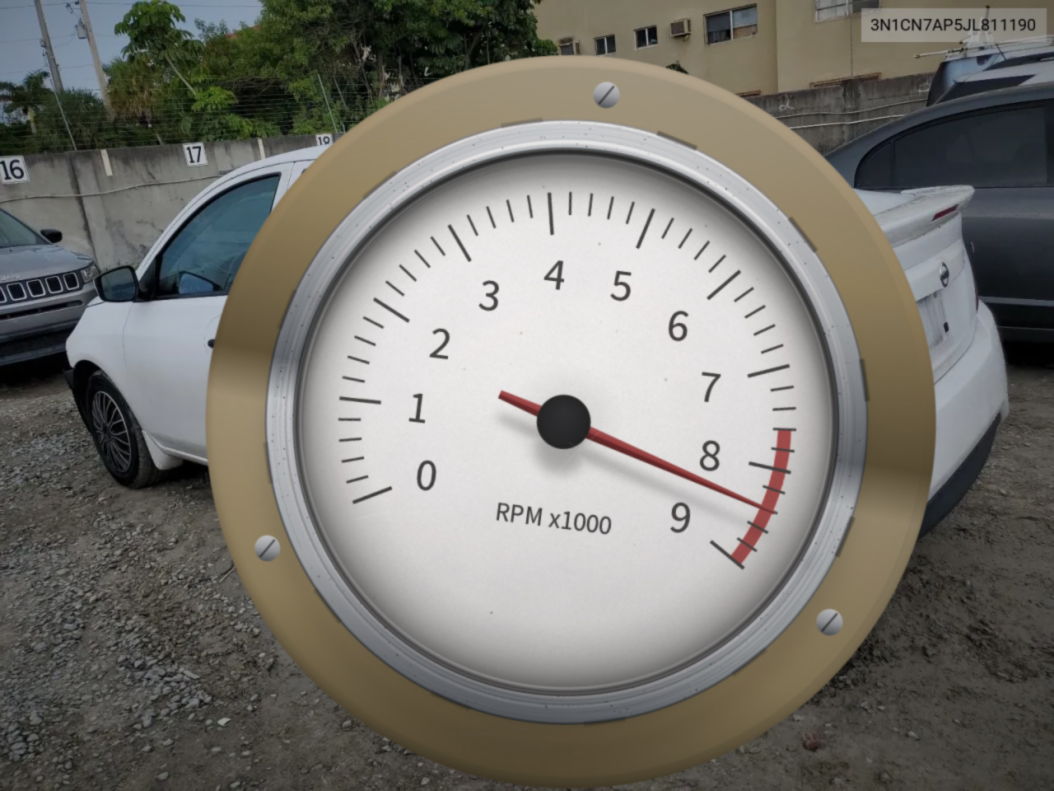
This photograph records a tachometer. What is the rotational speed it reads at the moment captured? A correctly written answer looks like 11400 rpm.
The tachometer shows 8400 rpm
